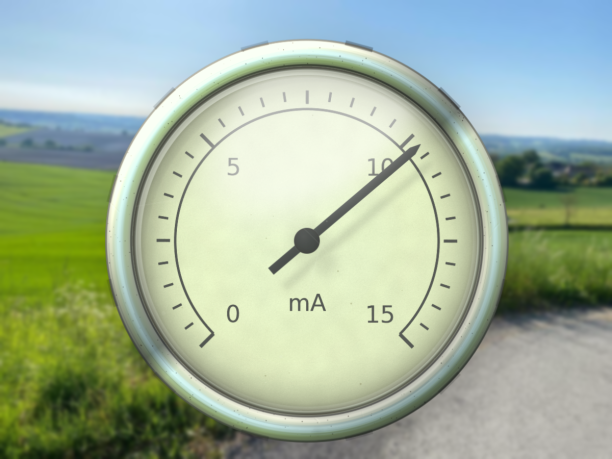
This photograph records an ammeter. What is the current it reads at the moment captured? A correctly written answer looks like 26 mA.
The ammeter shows 10.25 mA
